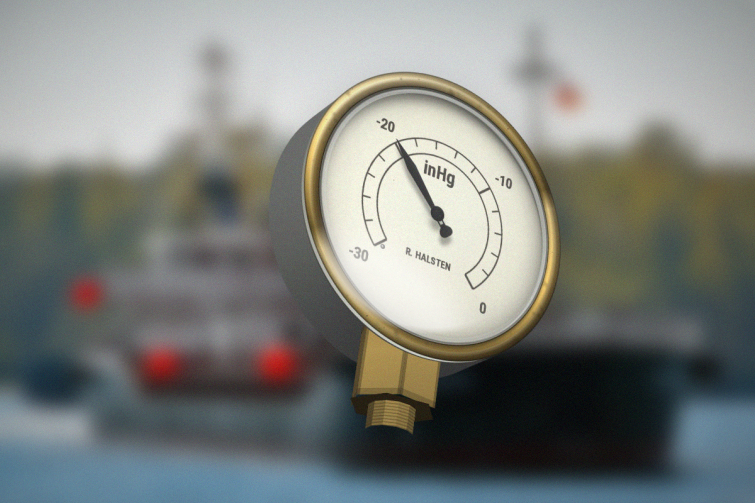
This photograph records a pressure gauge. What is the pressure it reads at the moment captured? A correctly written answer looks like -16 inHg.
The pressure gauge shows -20 inHg
